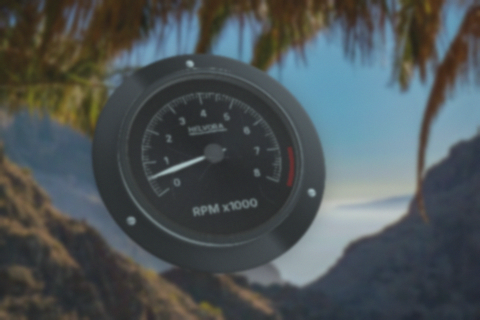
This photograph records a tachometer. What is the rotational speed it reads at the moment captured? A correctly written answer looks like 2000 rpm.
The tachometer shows 500 rpm
